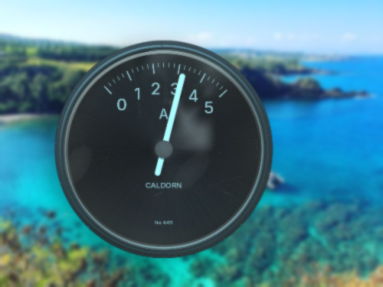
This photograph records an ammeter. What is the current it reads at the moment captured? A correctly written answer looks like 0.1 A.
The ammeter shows 3.2 A
